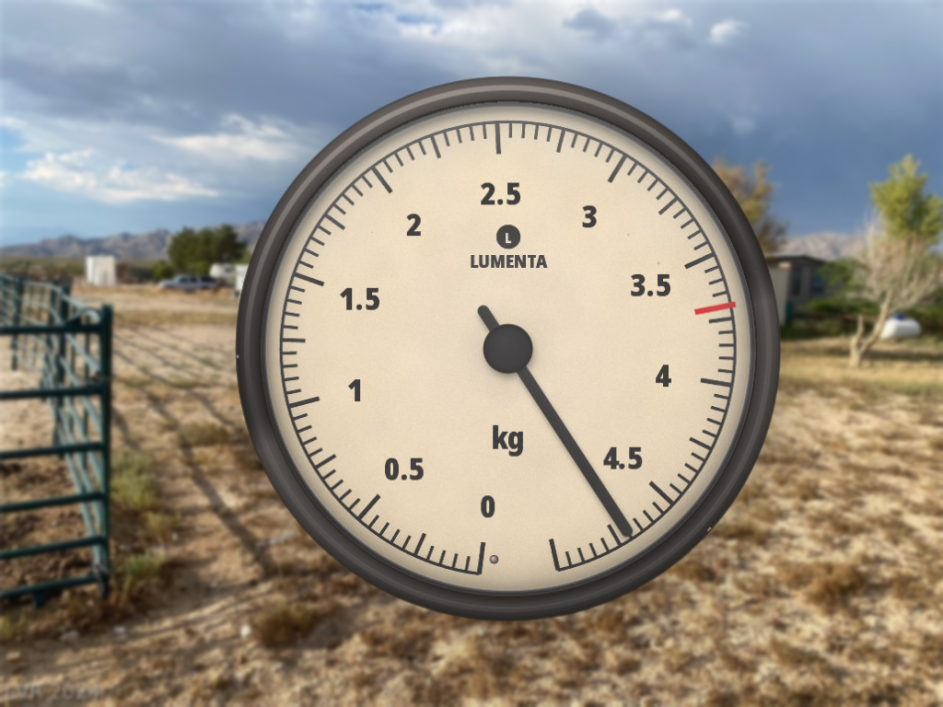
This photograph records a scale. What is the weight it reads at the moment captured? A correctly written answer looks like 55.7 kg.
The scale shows 4.7 kg
